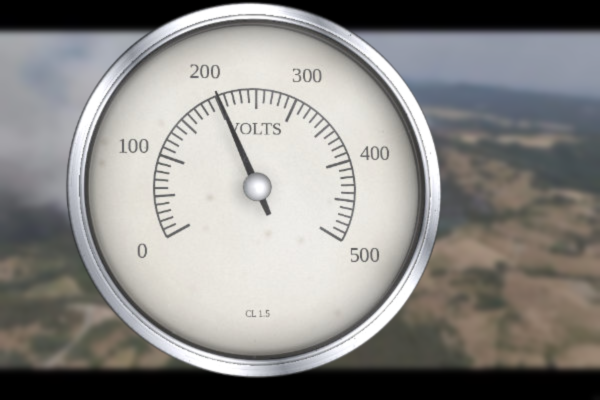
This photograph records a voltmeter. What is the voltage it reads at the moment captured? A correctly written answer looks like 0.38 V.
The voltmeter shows 200 V
